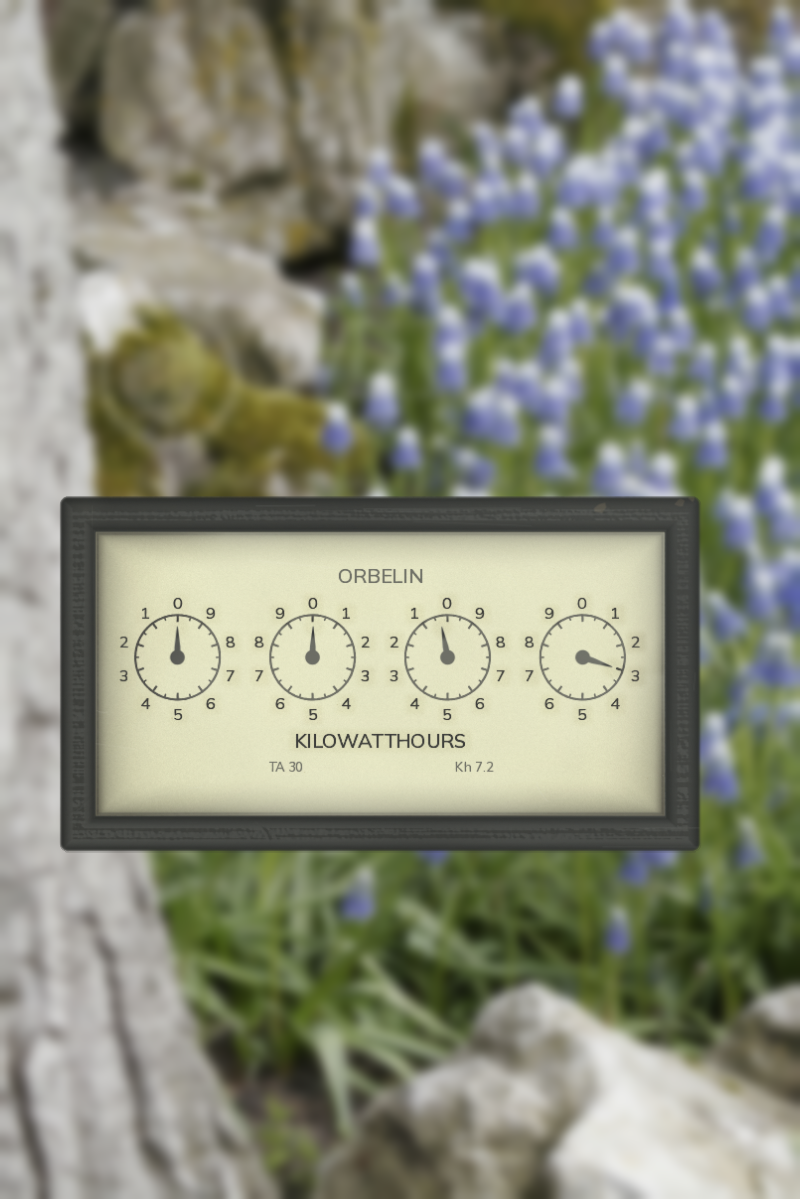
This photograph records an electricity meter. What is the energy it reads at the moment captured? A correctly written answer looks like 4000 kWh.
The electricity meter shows 3 kWh
